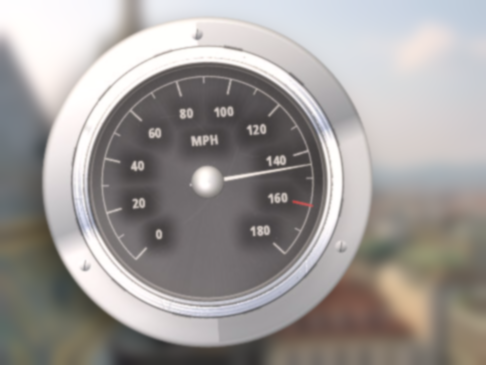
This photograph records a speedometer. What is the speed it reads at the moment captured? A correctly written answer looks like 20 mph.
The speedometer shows 145 mph
